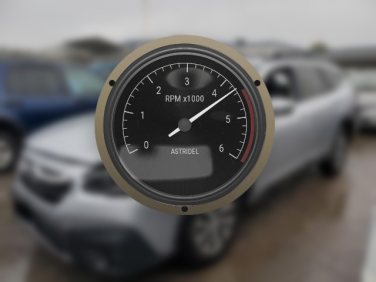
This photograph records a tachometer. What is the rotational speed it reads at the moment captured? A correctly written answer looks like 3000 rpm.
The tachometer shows 4300 rpm
